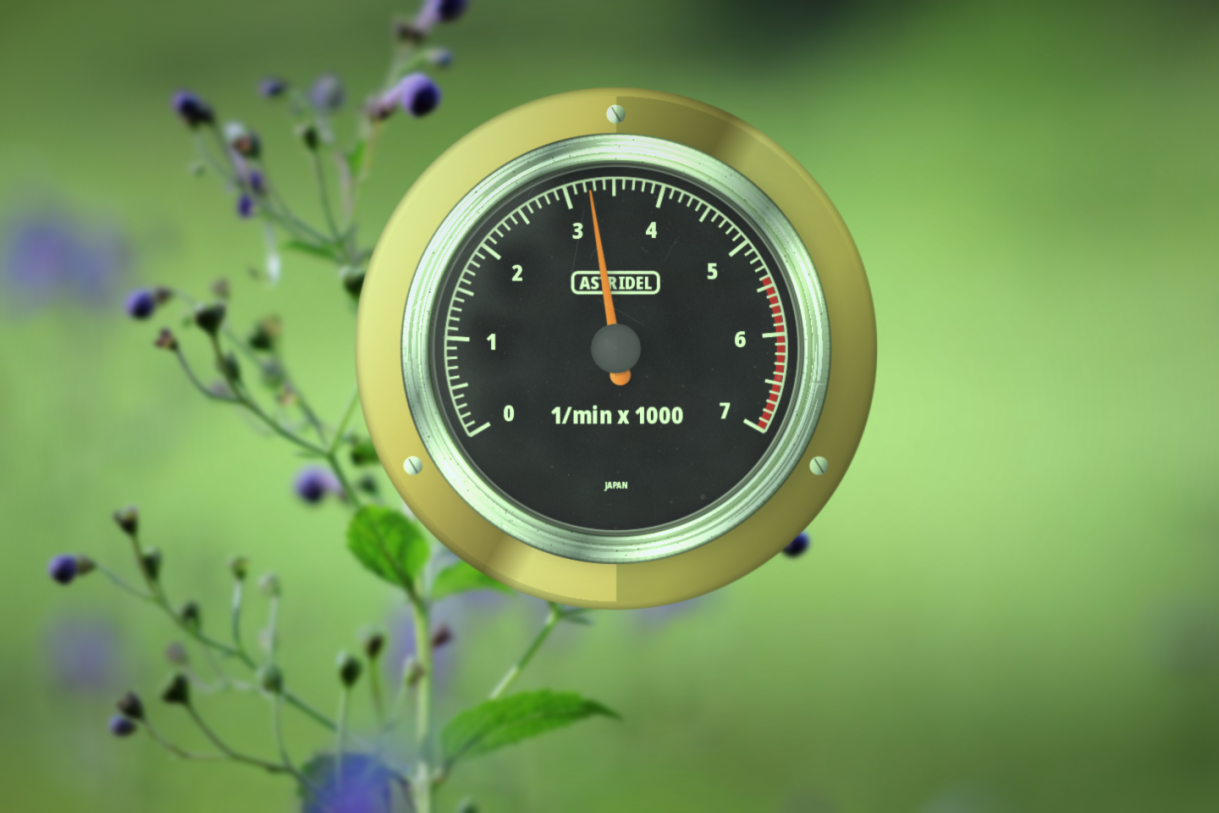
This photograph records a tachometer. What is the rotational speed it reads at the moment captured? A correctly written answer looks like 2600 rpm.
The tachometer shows 3250 rpm
